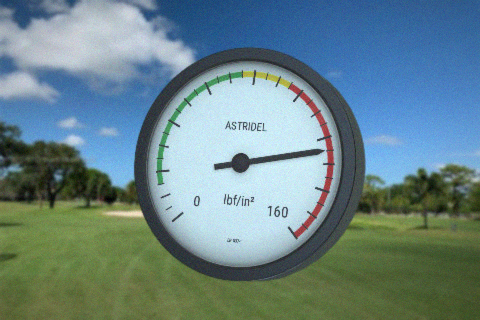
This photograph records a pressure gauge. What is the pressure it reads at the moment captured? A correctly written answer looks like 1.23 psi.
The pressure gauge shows 125 psi
